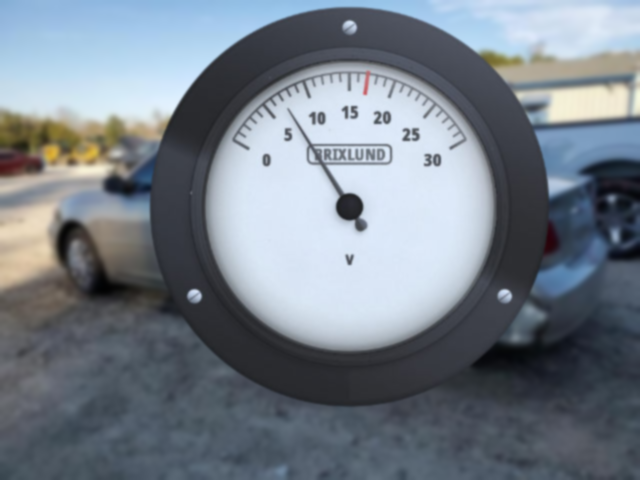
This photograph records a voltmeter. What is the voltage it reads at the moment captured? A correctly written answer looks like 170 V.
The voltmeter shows 7 V
